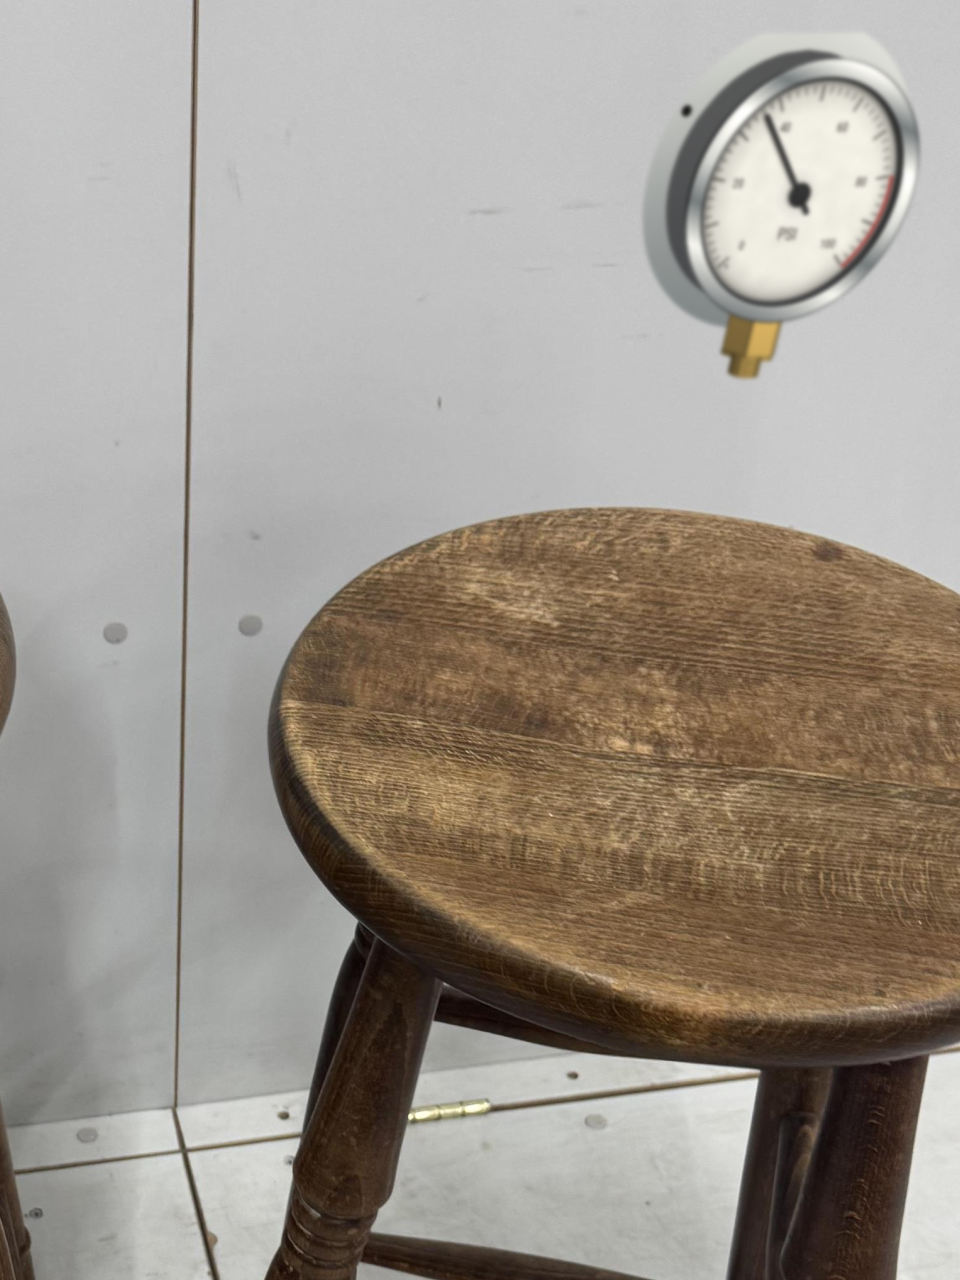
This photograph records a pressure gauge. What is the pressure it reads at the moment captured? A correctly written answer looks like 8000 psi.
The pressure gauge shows 36 psi
